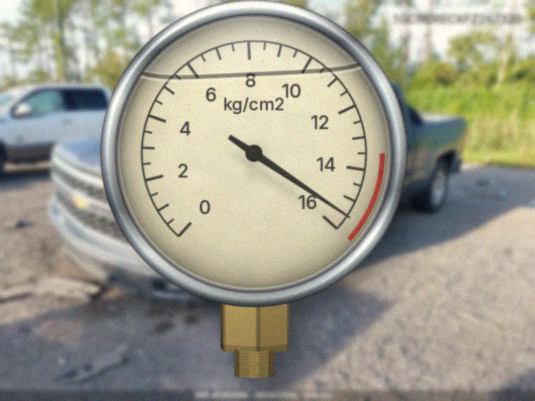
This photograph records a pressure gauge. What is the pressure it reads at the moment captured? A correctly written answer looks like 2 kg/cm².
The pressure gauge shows 15.5 kg/cm²
